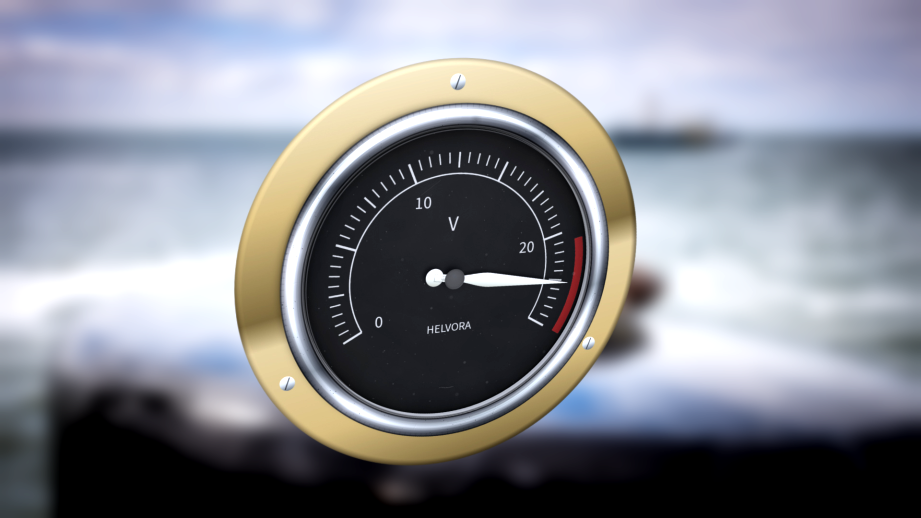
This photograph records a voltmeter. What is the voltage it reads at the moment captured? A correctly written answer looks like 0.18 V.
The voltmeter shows 22.5 V
